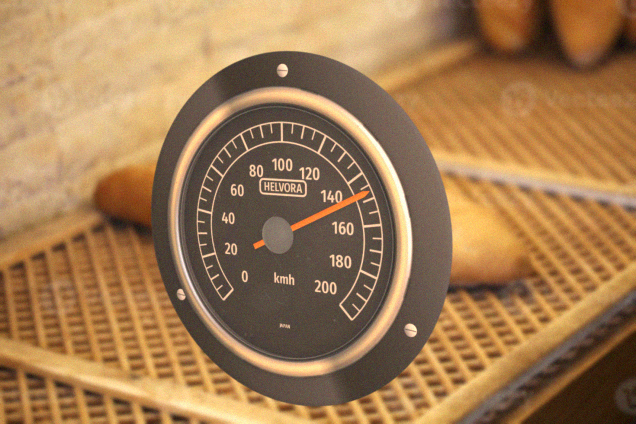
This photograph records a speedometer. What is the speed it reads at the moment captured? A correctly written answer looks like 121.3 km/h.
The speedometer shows 147.5 km/h
